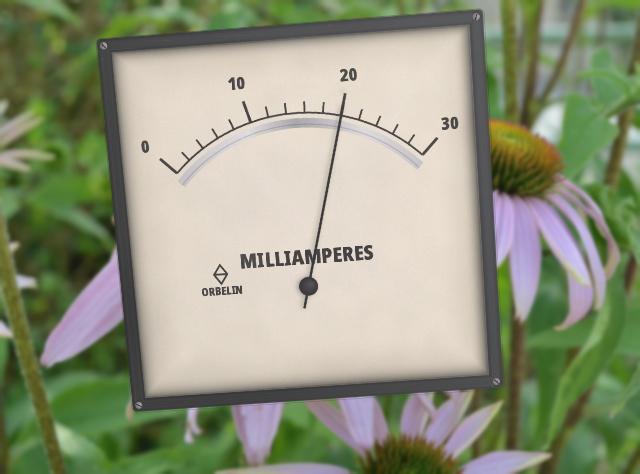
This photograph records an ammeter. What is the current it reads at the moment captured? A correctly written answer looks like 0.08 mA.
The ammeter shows 20 mA
